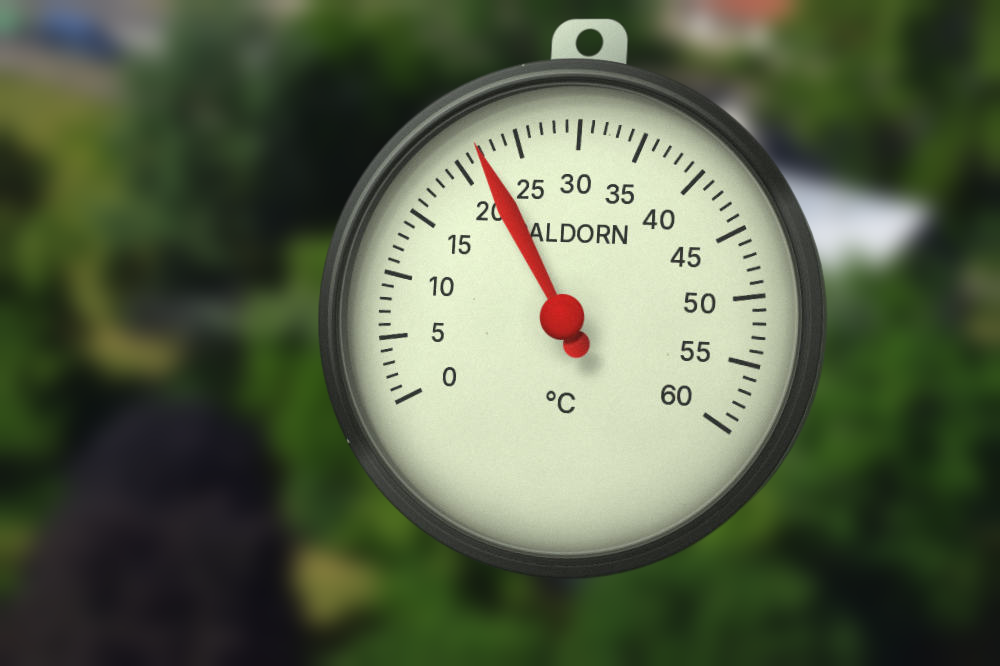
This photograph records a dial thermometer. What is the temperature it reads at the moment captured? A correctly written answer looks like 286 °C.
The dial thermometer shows 22 °C
